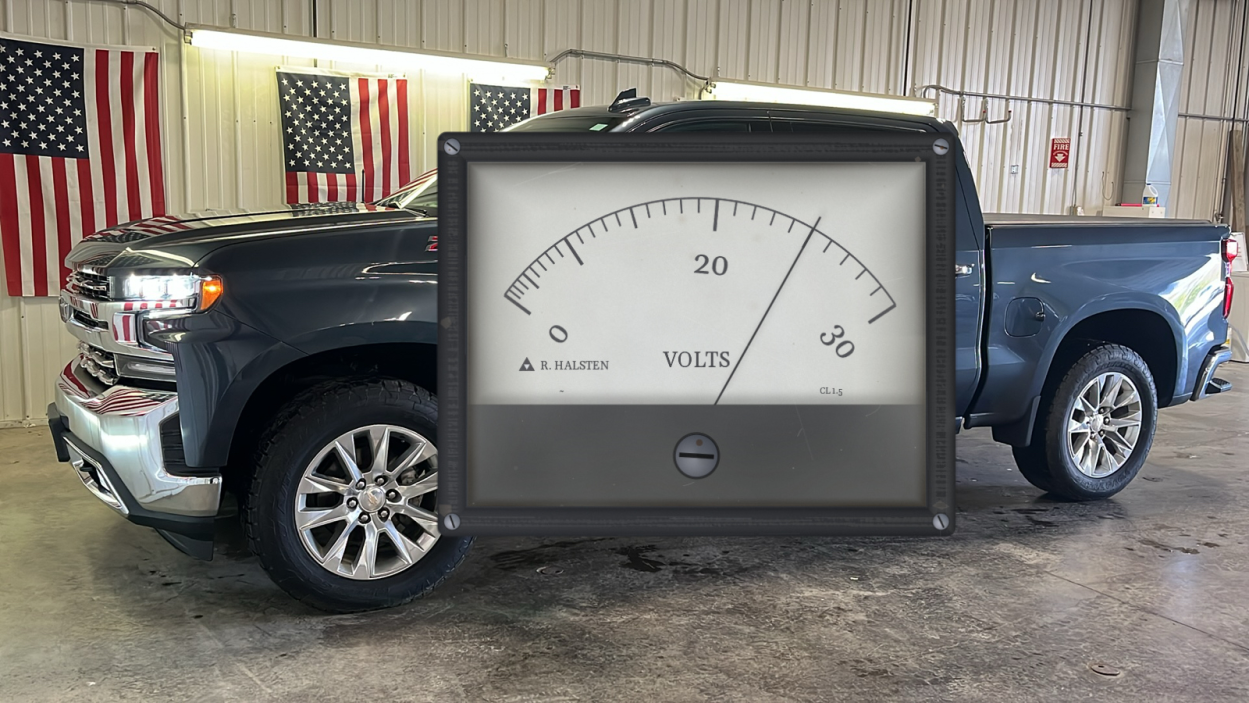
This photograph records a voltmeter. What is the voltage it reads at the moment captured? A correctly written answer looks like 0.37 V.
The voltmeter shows 25 V
